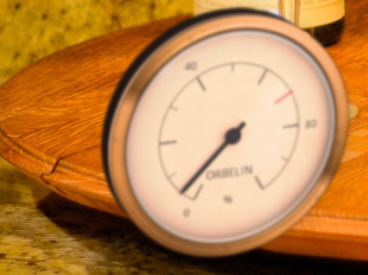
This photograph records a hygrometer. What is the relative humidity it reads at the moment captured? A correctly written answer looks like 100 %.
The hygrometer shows 5 %
